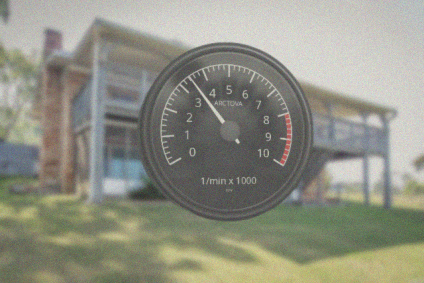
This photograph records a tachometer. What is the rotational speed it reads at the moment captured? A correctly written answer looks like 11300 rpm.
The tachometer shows 3400 rpm
